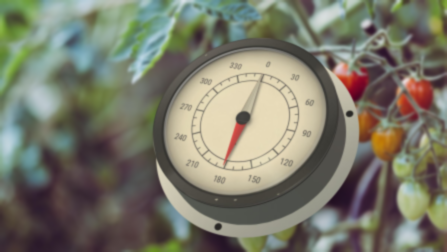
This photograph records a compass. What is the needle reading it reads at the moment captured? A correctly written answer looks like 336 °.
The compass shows 180 °
